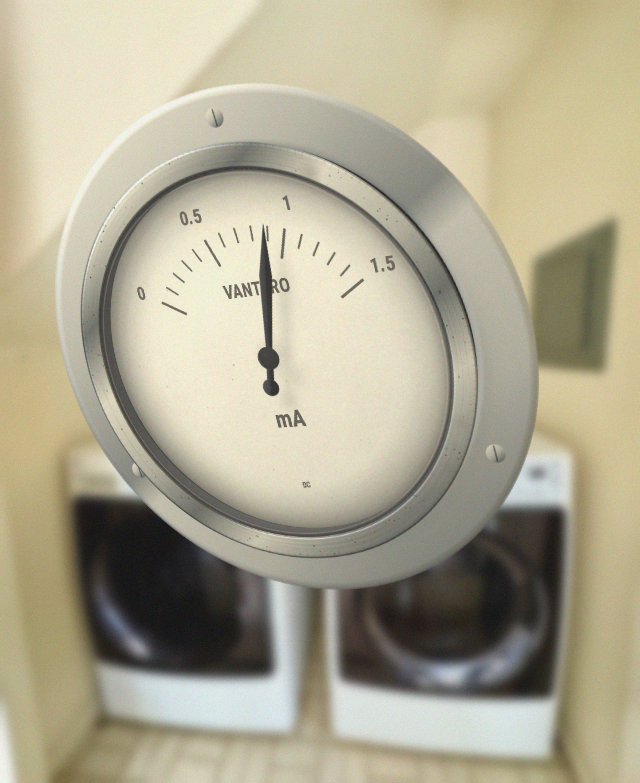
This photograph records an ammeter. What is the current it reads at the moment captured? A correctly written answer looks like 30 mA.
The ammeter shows 0.9 mA
